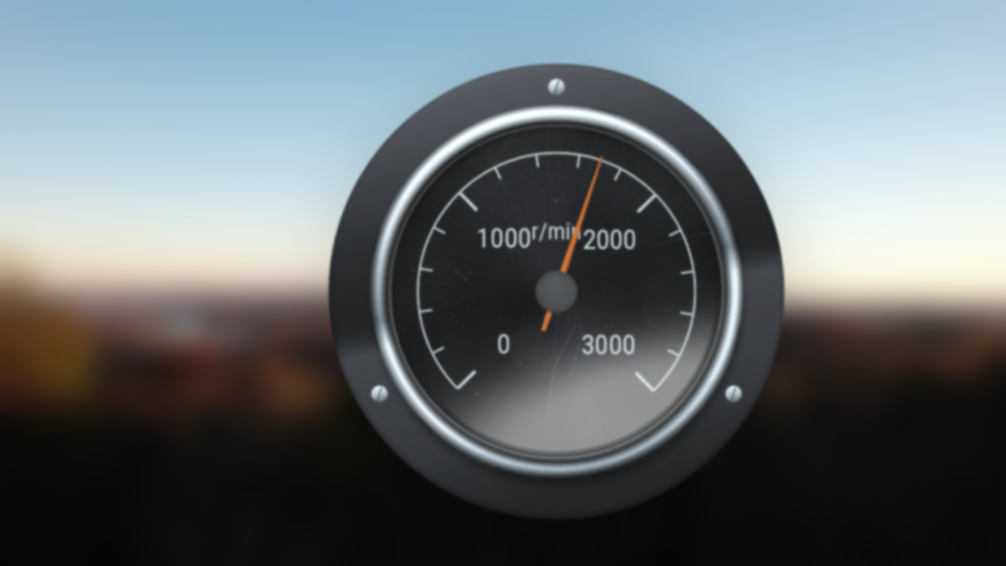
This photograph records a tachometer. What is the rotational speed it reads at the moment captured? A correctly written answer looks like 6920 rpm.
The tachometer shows 1700 rpm
